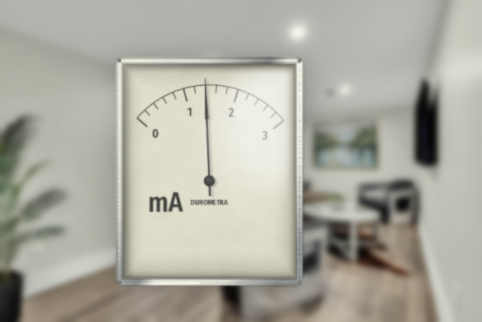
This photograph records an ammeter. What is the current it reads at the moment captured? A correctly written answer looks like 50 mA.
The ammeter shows 1.4 mA
